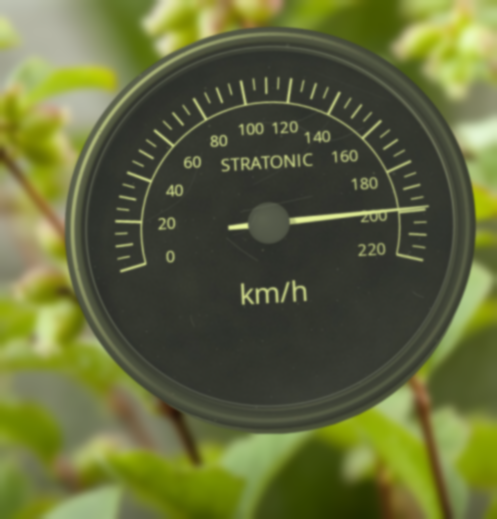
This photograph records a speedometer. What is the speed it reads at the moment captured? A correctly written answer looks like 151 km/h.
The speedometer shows 200 km/h
